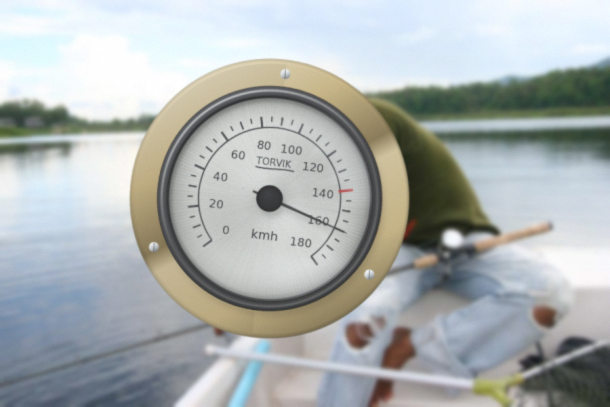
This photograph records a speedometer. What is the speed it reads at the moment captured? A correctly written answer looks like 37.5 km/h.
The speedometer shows 160 km/h
